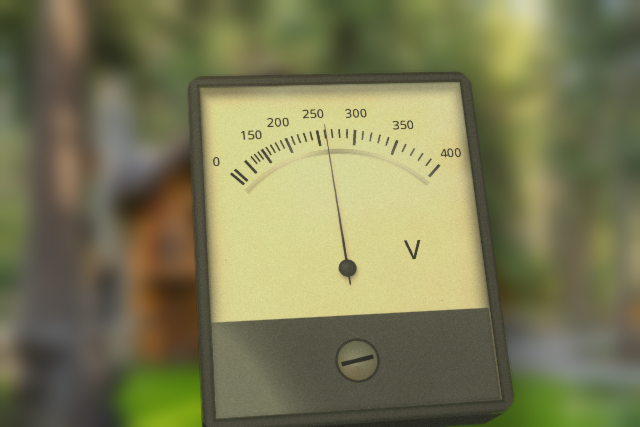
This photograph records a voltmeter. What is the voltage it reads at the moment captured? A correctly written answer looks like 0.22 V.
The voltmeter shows 260 V
